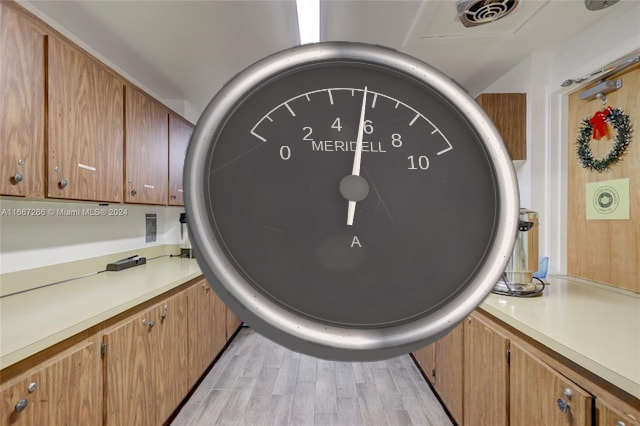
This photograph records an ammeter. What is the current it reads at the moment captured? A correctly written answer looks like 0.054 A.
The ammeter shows 5.5 A
